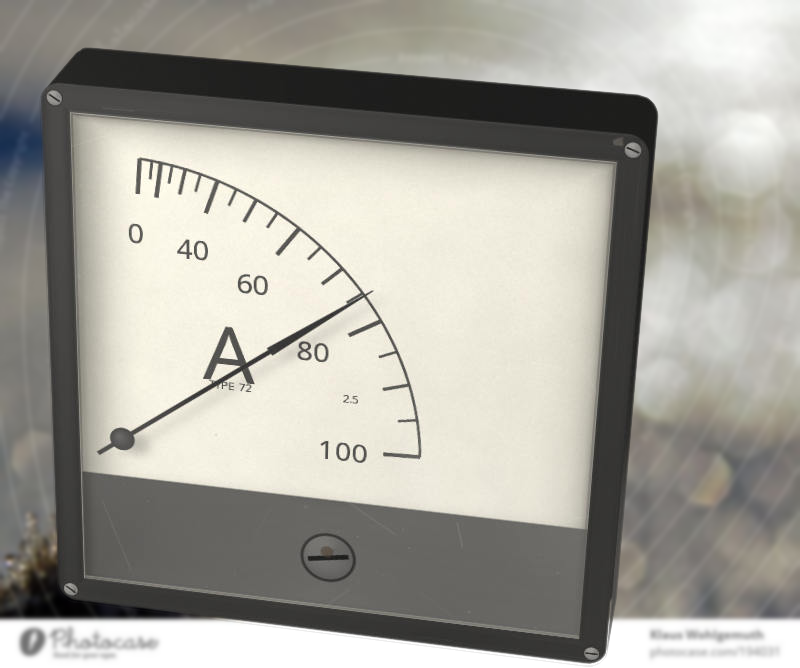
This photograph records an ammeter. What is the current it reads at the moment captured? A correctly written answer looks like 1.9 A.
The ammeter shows 75 A
